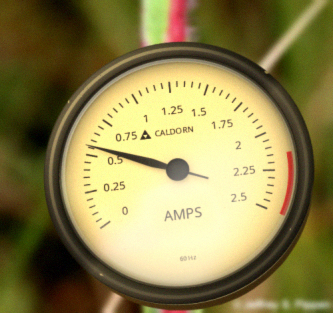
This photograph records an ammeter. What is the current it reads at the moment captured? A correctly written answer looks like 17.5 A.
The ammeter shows 0.55 A
